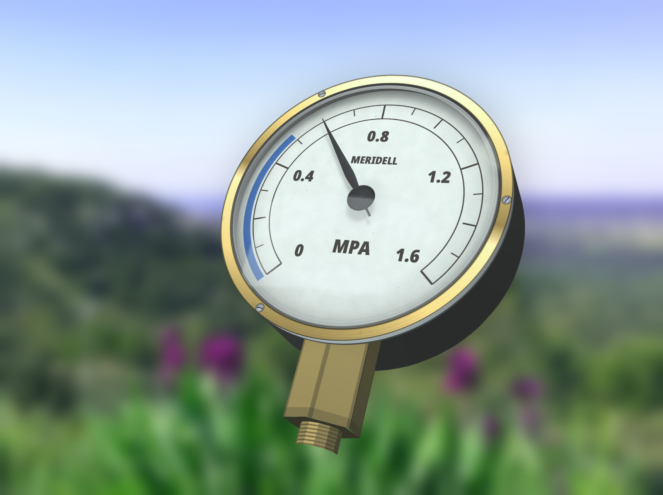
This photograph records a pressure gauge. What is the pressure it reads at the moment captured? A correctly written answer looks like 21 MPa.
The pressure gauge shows 0.6 MPa
